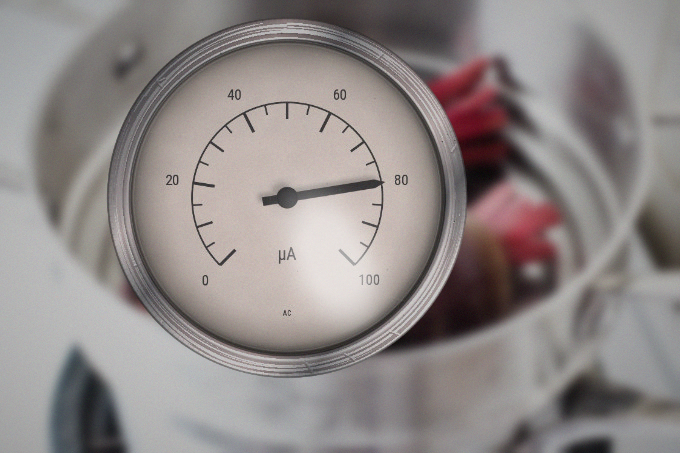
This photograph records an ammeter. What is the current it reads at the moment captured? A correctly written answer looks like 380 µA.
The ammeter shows 80 µA
